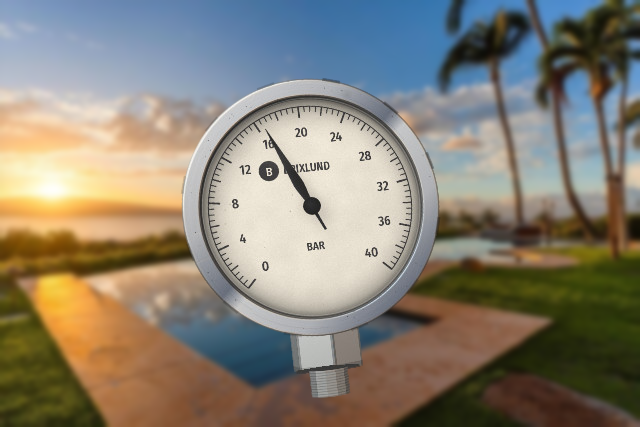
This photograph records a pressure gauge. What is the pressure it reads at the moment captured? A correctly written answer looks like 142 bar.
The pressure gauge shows 16.5 bar
